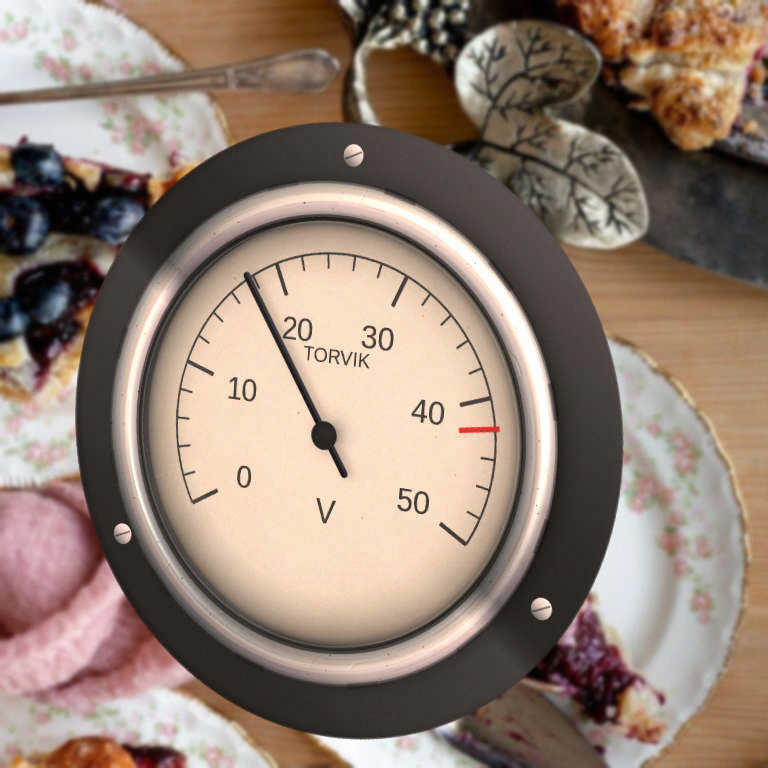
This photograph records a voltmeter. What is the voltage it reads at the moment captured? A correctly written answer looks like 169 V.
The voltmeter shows 18 V
